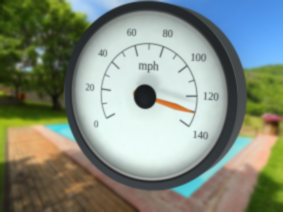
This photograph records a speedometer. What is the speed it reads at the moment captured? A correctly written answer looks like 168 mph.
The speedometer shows 130 mph
